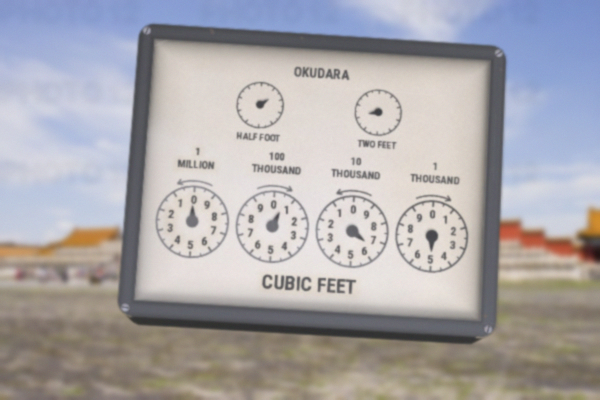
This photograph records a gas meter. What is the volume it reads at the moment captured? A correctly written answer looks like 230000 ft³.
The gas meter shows 6500 ft³
